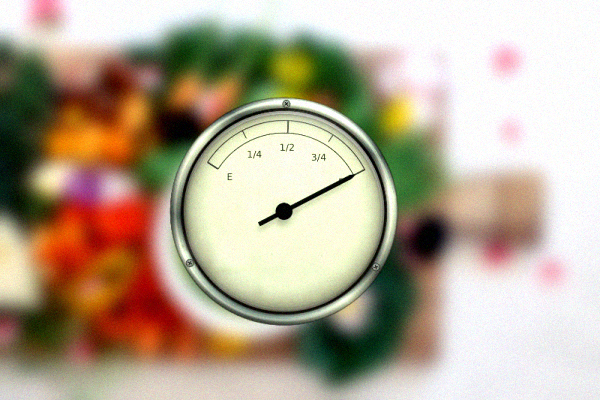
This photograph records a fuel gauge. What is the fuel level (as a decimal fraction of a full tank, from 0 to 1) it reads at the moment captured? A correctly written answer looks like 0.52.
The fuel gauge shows 1
